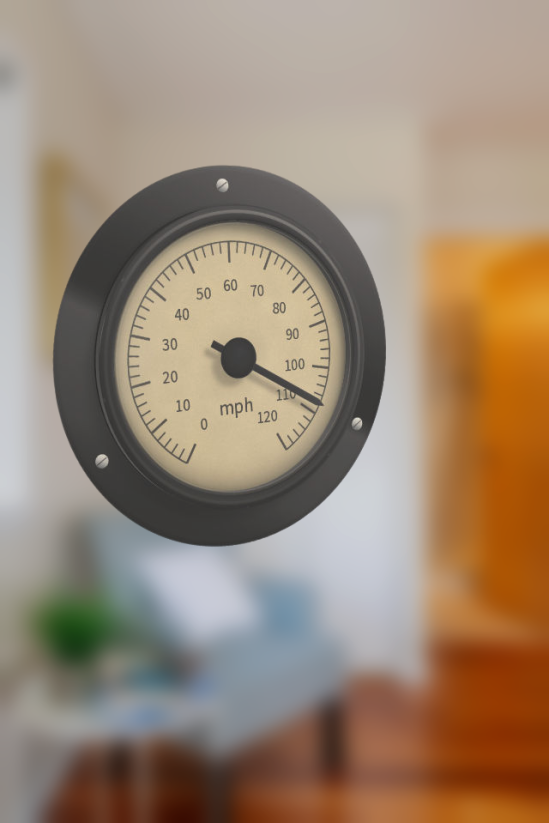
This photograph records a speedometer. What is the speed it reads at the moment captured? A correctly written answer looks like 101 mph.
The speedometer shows 108 mph
